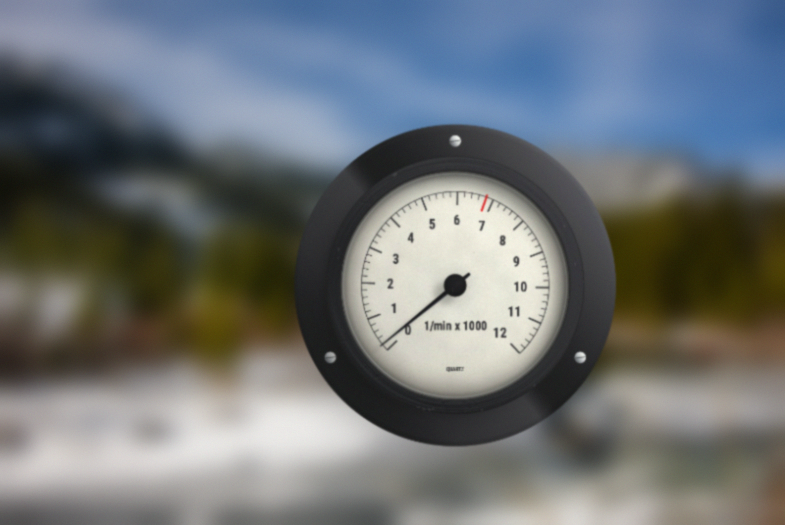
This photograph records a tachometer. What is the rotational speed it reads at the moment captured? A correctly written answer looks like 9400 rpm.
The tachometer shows 200 rpm
